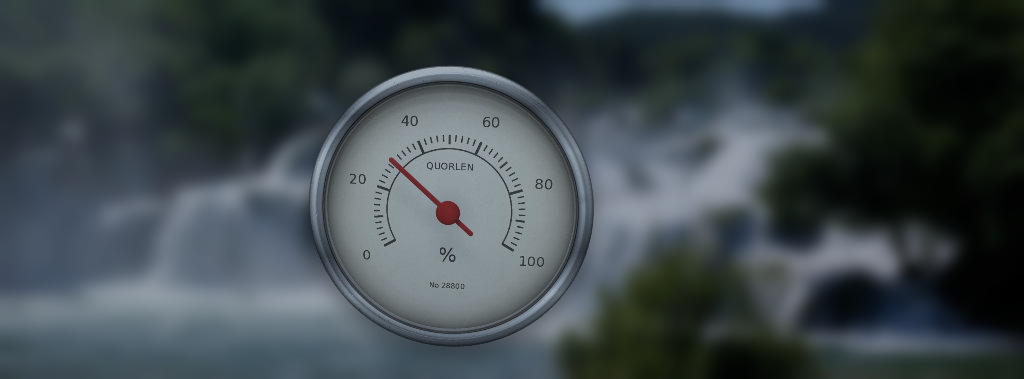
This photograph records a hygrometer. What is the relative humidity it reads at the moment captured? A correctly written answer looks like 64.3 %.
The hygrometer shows 30 %
